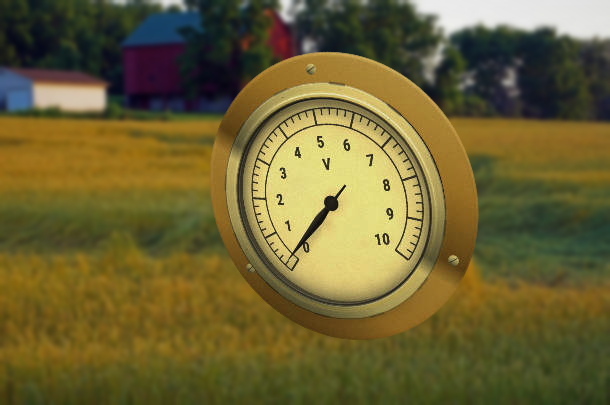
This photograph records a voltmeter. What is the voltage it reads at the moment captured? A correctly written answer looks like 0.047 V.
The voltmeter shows 0.2 V
